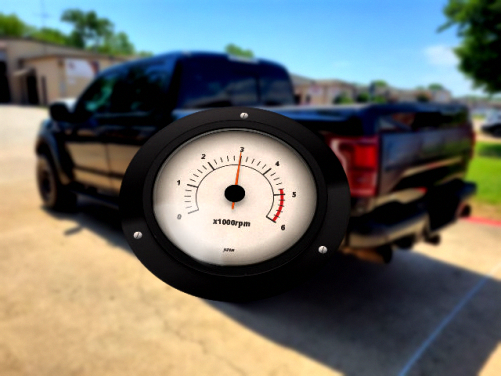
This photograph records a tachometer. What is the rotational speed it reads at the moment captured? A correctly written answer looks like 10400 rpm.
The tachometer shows 3000 rpm
